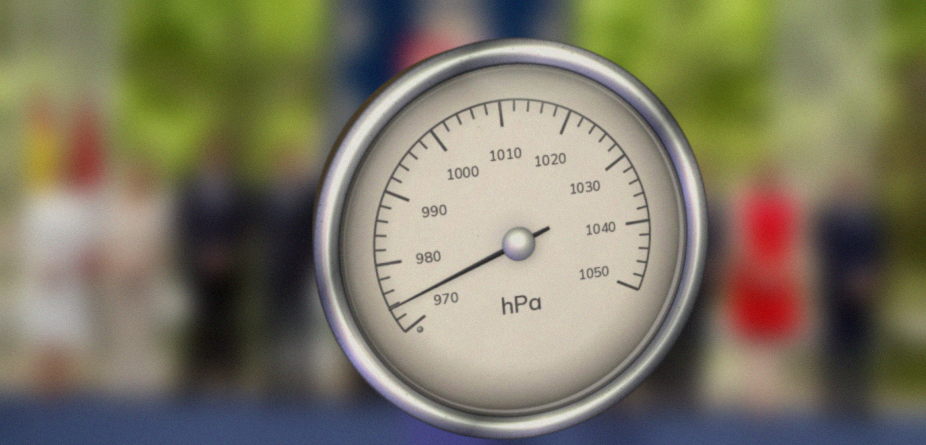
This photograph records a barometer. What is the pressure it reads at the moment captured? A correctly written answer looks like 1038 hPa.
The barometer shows 974 hPa
